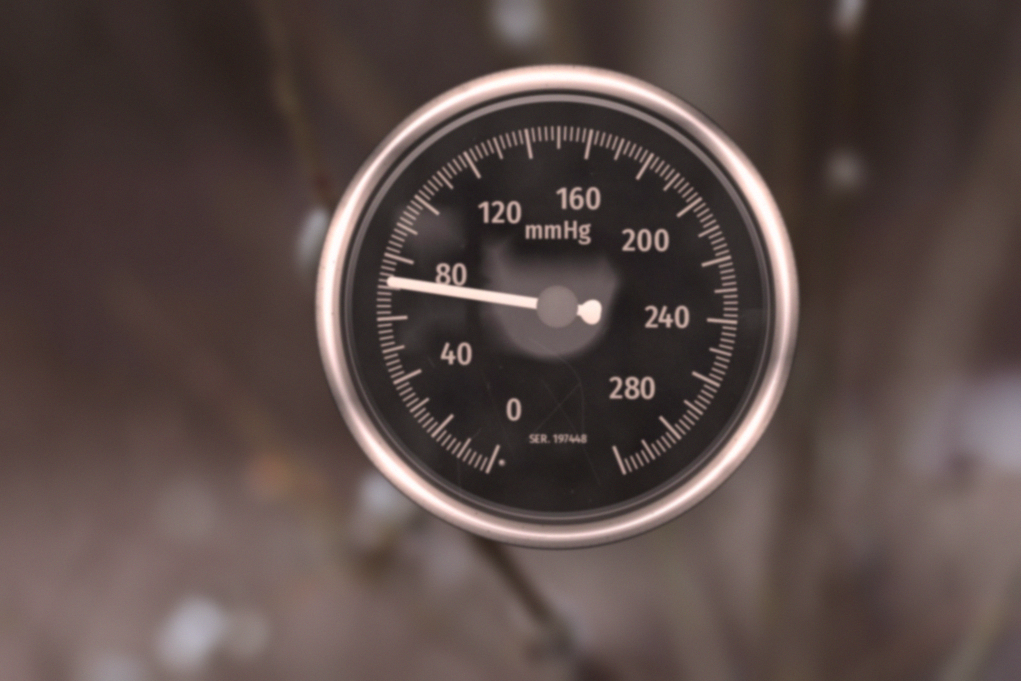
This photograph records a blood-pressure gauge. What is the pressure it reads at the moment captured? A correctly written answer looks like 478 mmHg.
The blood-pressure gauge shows 72 mmHg
